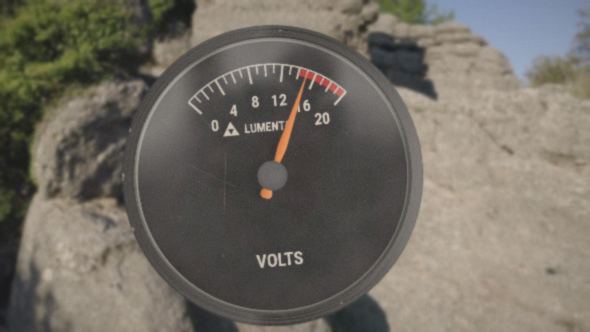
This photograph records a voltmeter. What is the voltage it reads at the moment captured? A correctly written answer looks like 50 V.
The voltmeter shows 15 V
